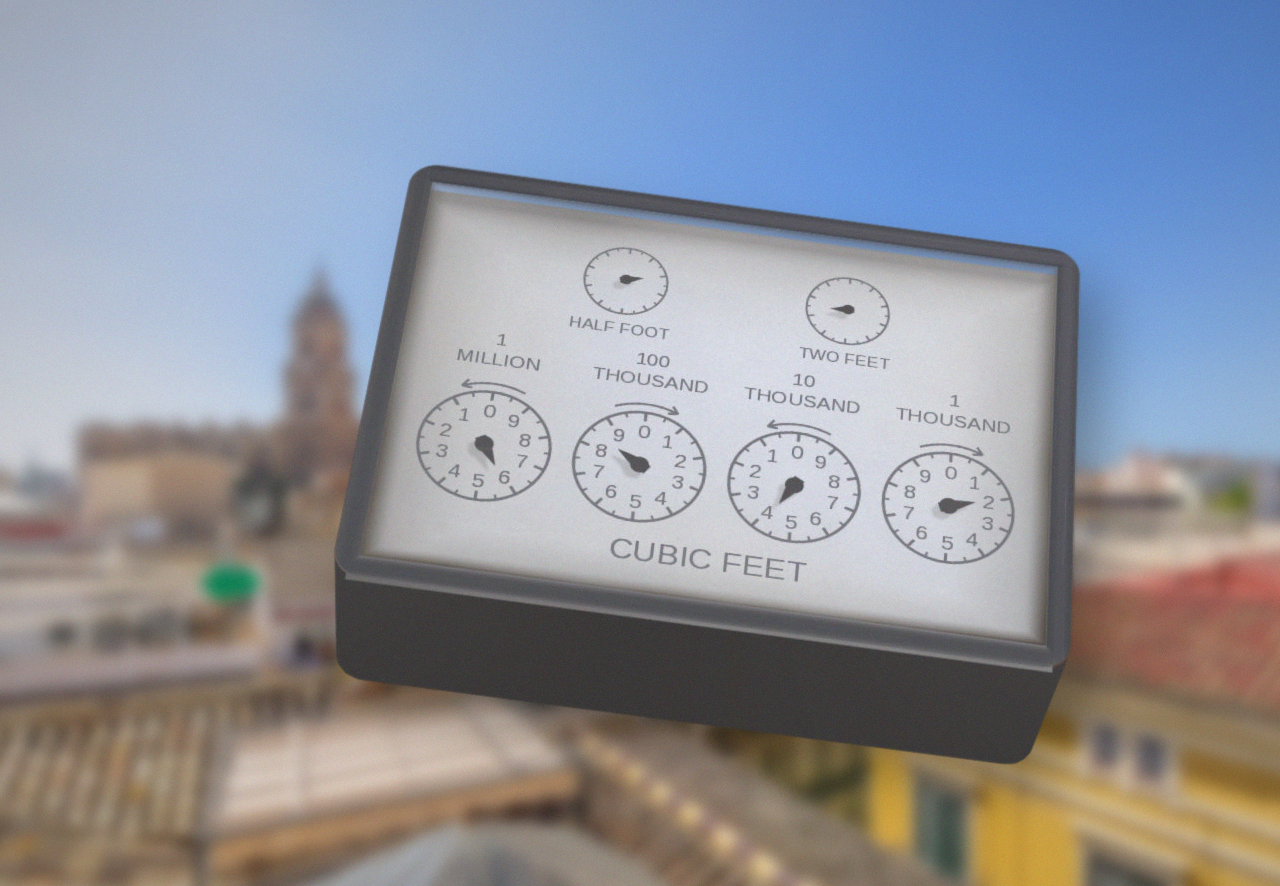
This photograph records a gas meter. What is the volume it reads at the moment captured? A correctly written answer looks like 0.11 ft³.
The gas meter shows 584200 ft³
